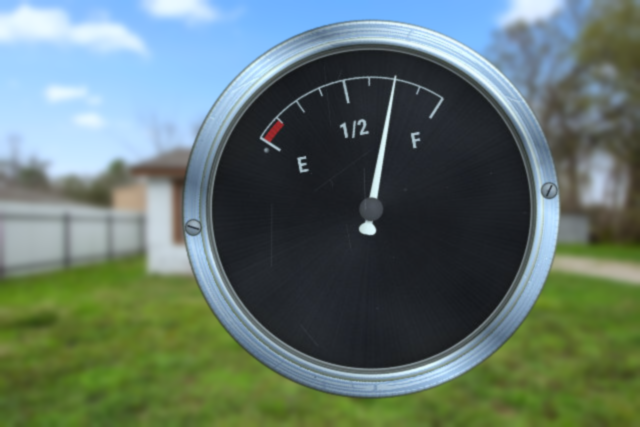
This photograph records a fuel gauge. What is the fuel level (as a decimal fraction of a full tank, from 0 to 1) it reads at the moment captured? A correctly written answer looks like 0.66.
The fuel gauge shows 0.75
